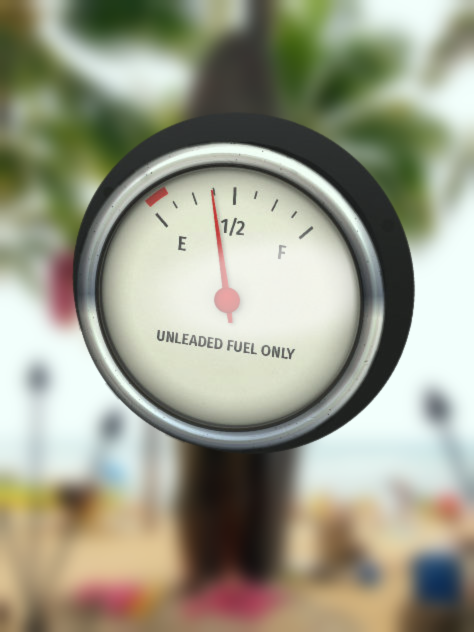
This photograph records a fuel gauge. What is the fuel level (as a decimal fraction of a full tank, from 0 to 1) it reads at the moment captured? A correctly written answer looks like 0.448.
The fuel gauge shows 0.375
